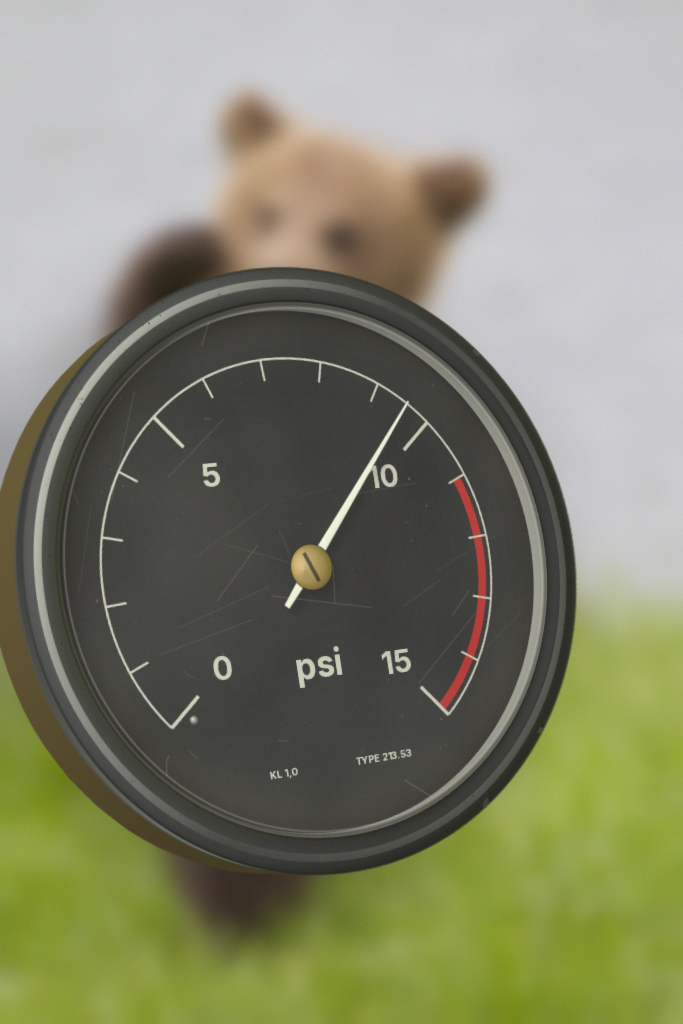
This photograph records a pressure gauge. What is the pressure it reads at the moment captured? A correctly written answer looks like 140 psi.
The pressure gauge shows 9.5 psi
